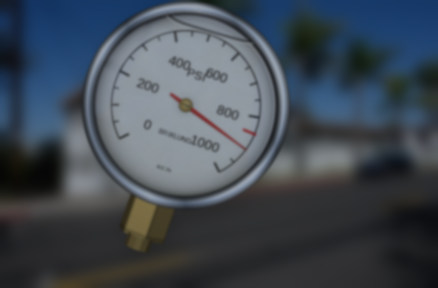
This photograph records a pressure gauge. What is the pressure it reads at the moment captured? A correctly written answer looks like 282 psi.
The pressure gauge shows 900 psi
